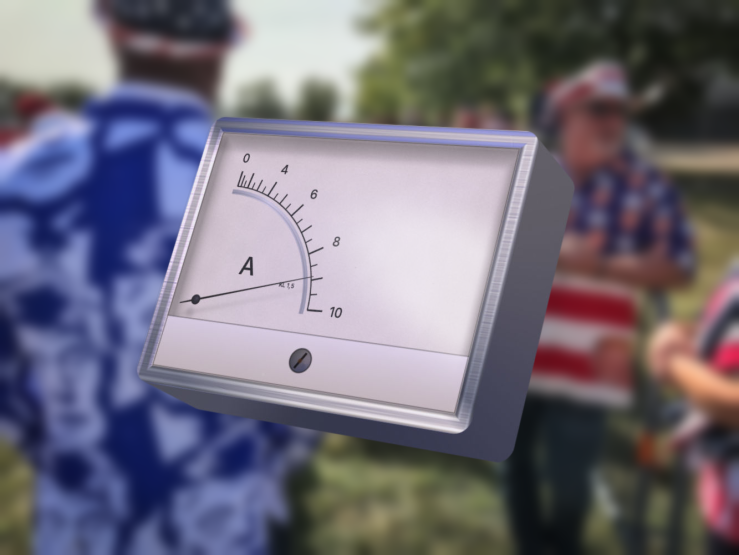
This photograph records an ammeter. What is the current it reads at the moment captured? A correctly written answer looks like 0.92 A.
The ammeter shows 9 A
